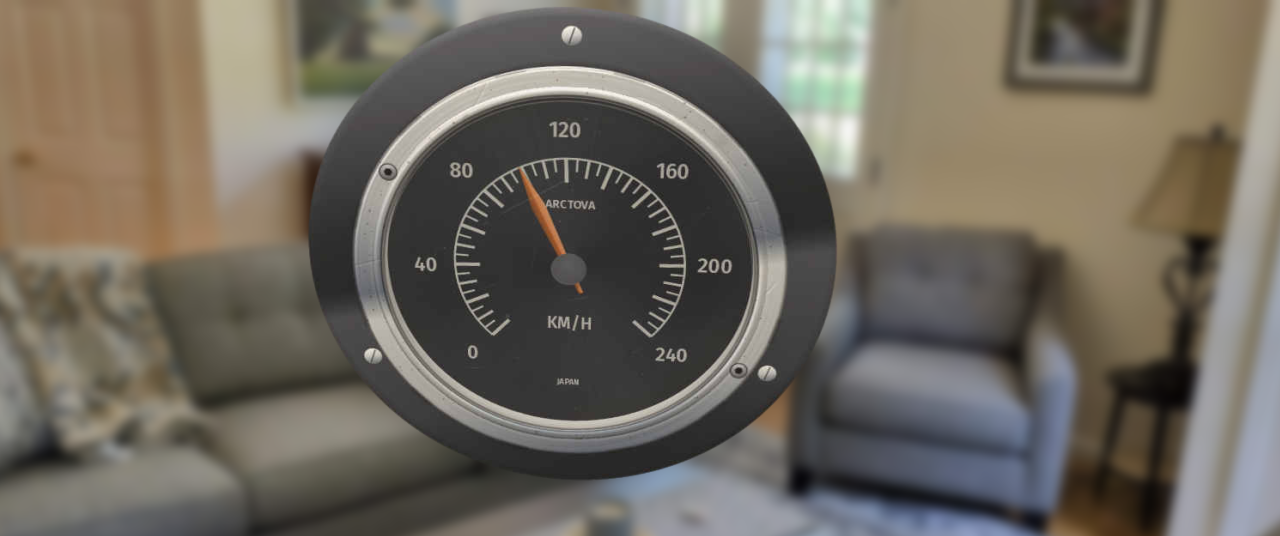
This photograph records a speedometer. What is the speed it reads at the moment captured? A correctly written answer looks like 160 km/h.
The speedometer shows 100 km/h
